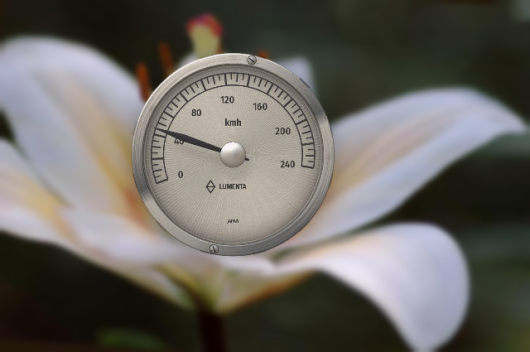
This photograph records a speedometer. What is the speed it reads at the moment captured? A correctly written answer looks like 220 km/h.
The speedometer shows 45 km/h
